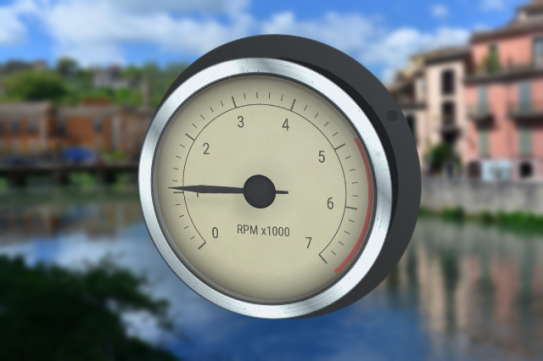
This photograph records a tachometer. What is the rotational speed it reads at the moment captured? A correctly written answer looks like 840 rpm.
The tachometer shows 1100 rpm
